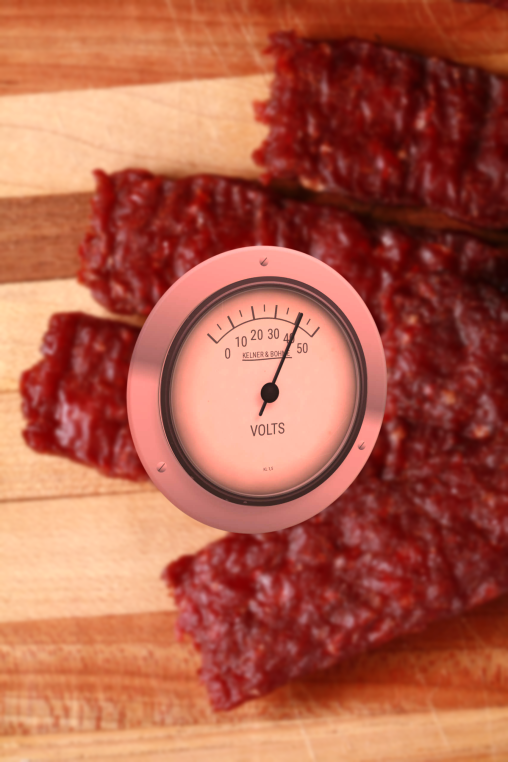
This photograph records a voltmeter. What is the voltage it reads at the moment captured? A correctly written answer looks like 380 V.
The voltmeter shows 40 V
